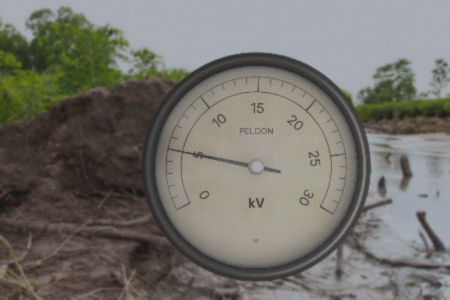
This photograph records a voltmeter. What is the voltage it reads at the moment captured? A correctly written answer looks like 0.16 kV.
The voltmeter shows 5 kV
